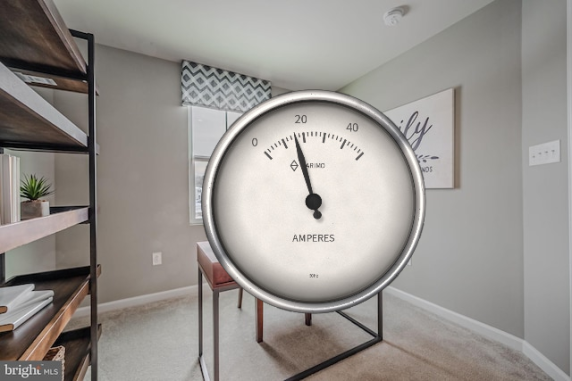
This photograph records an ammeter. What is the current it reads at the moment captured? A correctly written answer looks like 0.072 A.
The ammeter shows 16 A
